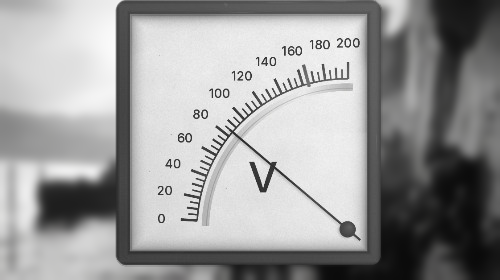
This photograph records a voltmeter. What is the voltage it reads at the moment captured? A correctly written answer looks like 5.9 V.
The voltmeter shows 85 V
